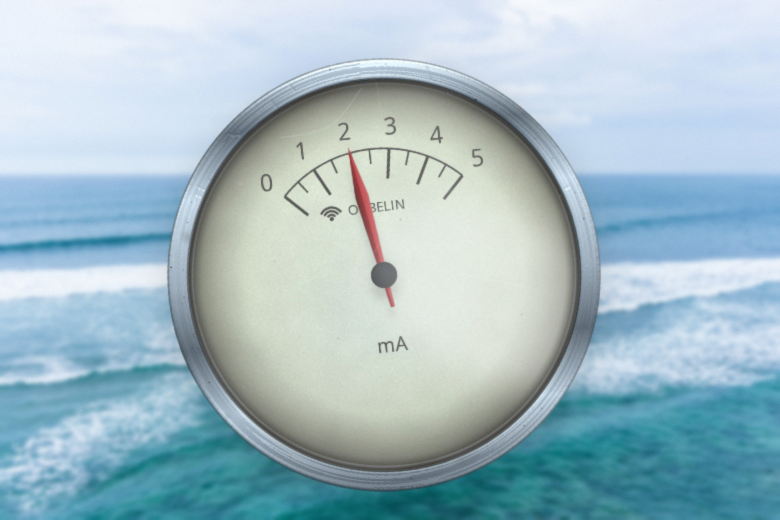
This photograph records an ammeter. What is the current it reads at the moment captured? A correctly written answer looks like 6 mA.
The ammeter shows 2 mA
